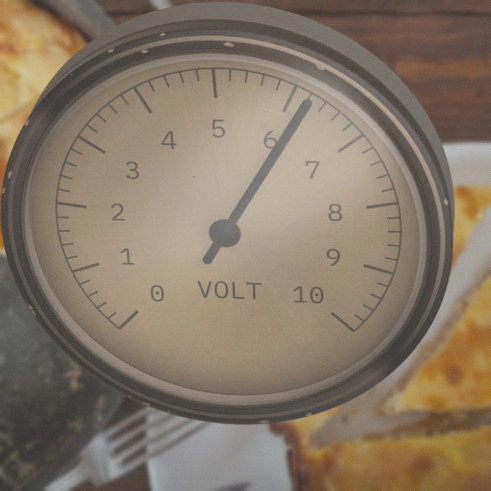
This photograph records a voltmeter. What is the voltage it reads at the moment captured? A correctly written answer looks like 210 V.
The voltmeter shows 6.2 V
